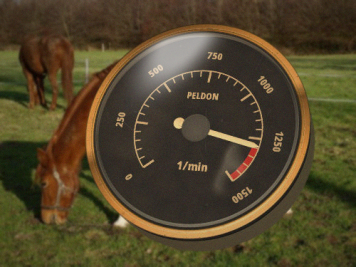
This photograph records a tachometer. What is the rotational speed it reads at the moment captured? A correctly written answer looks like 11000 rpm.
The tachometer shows 1300 rpm
